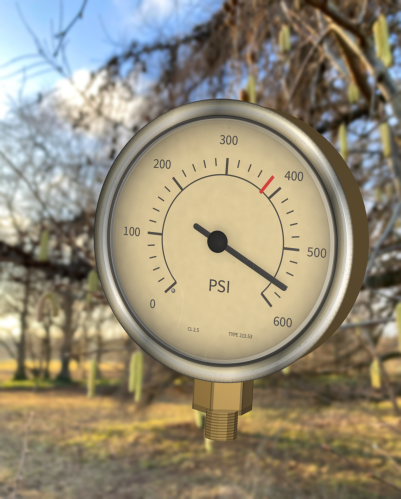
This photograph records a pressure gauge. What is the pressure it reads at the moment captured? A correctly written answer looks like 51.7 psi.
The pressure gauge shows 560 psi
